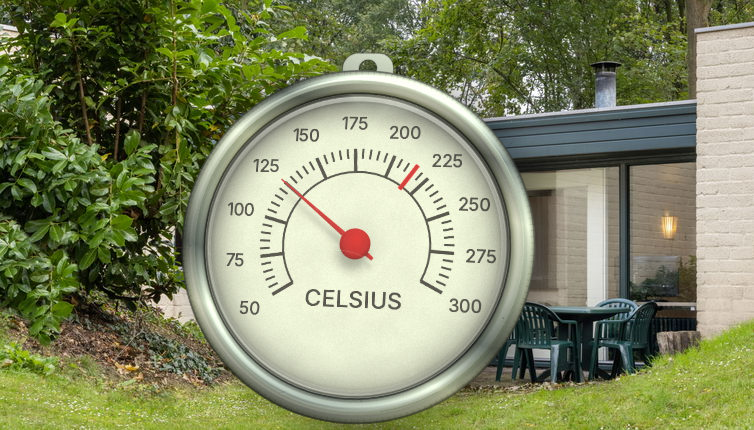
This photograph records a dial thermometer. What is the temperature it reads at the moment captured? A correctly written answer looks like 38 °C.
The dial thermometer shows 125 °C
